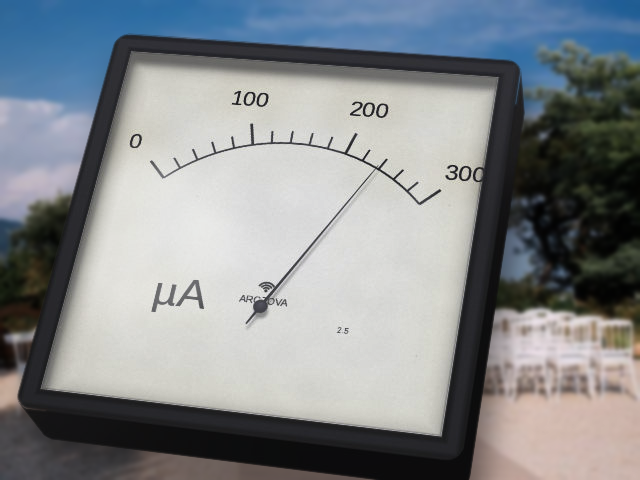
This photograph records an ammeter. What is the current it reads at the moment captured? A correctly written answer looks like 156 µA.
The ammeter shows 240 µA
